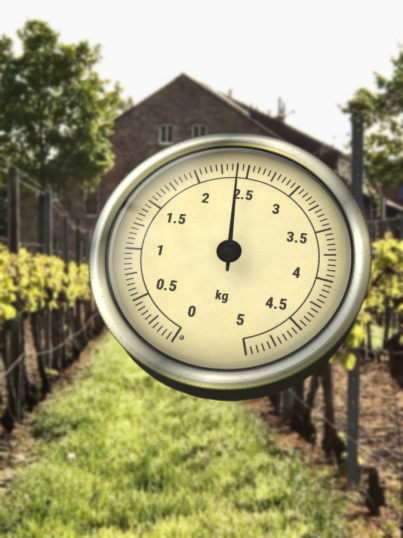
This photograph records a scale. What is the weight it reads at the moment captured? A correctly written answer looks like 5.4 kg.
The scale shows 2.4 kg
